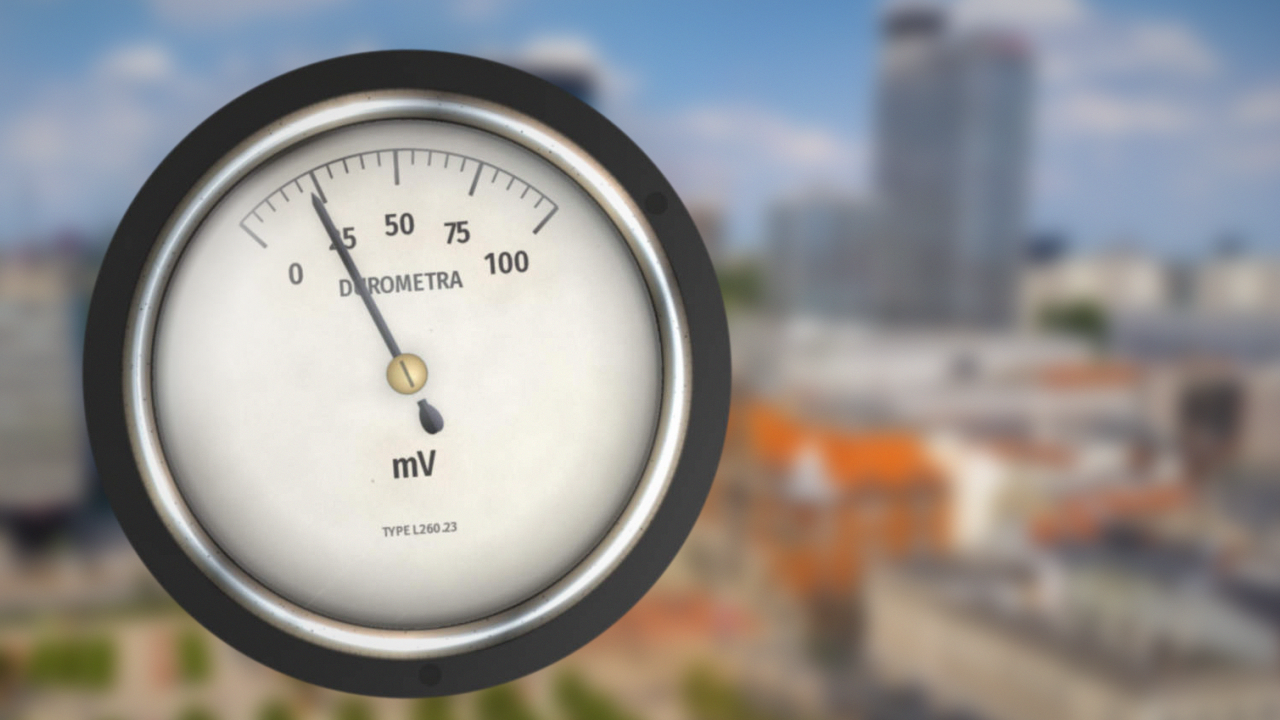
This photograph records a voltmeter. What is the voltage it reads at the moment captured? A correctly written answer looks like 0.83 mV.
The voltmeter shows 22.5 mV
